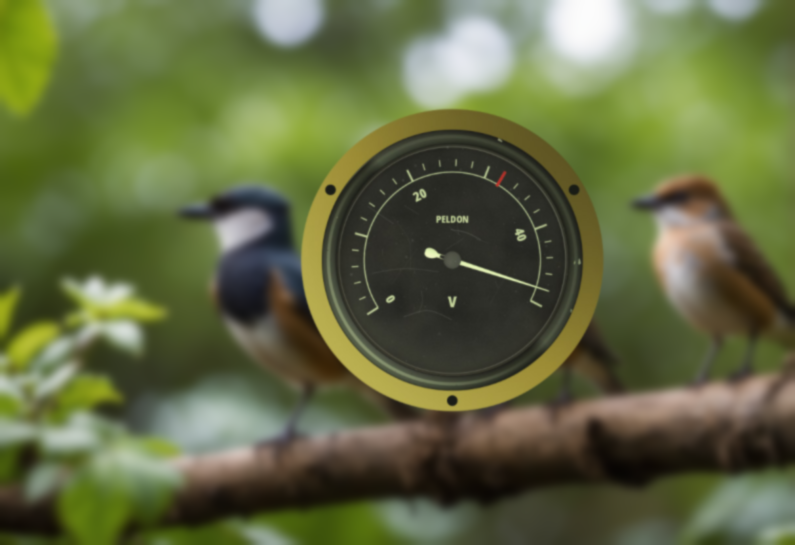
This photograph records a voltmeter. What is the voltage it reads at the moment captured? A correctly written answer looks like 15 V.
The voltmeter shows 48 V
